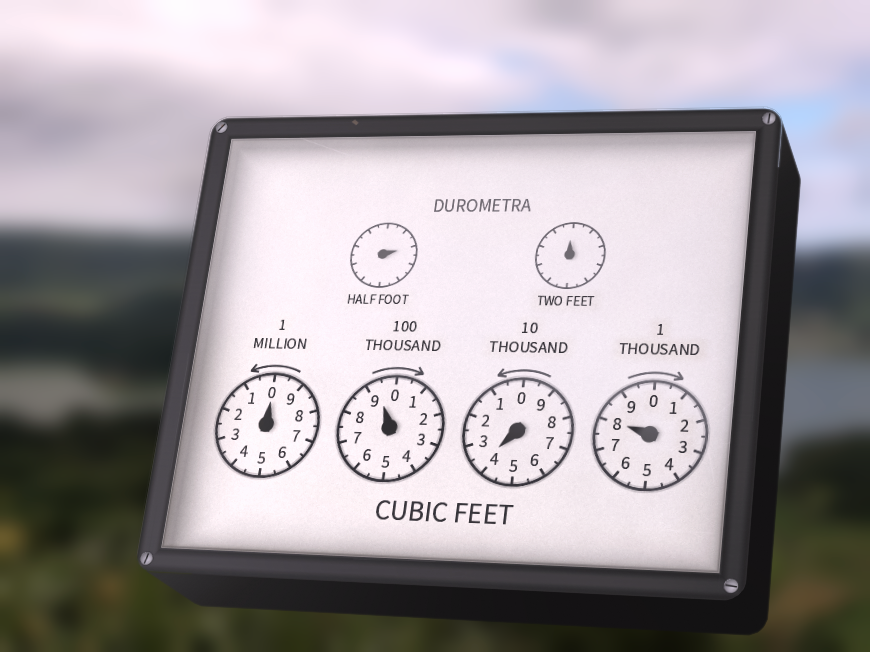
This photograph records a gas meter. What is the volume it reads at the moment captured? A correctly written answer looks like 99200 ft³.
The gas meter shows 993800 ft³
